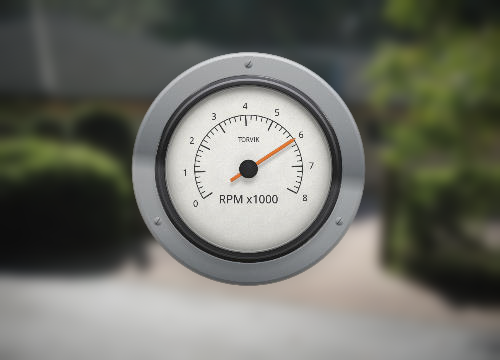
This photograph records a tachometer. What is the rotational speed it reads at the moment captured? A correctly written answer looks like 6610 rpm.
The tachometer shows 6000 rpm
